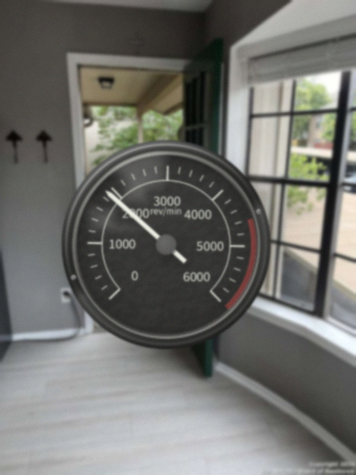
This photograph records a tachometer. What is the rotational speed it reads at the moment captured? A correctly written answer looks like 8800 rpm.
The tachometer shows 1900 rpm
